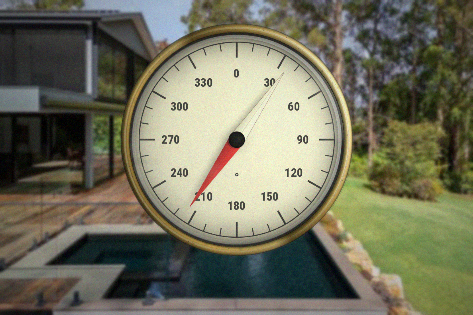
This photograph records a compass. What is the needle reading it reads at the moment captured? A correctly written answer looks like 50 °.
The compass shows 215 °
